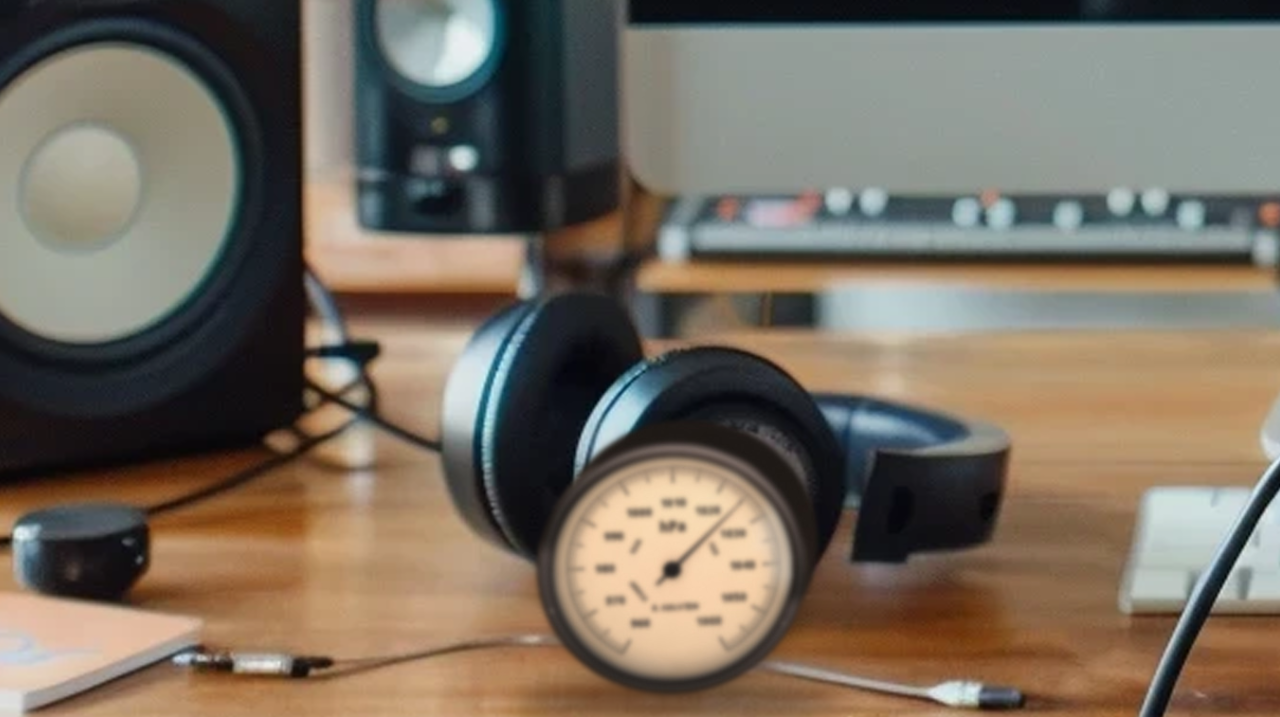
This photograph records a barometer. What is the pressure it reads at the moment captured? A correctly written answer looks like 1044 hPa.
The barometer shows 1025 hPa
